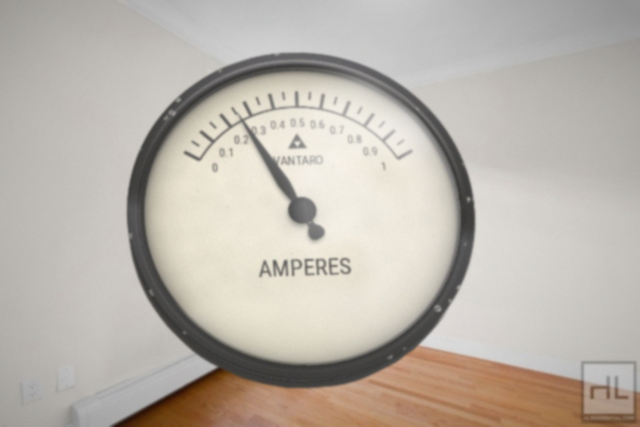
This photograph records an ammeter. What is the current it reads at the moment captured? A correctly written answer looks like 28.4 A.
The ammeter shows 0.25 A
